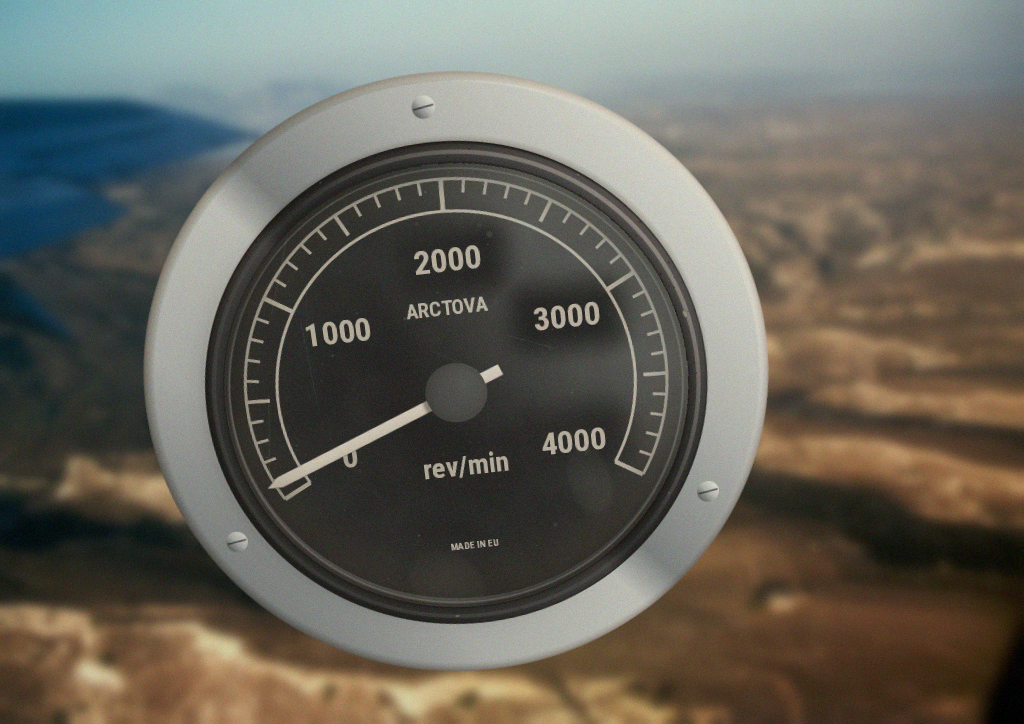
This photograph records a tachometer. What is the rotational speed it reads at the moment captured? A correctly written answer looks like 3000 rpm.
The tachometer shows 100 rpm
